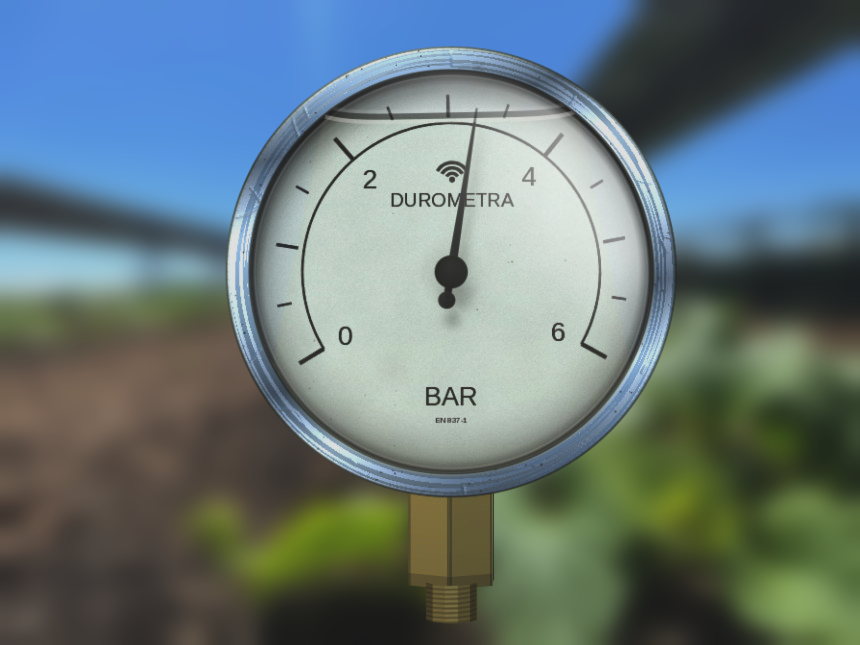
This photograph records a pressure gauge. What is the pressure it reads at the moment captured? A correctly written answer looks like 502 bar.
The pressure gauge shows 3.25 bar
